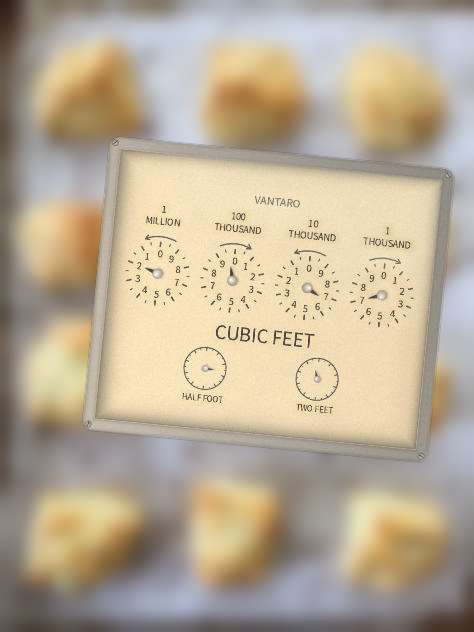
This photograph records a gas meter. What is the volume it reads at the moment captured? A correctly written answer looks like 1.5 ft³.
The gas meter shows 196700 ft³
